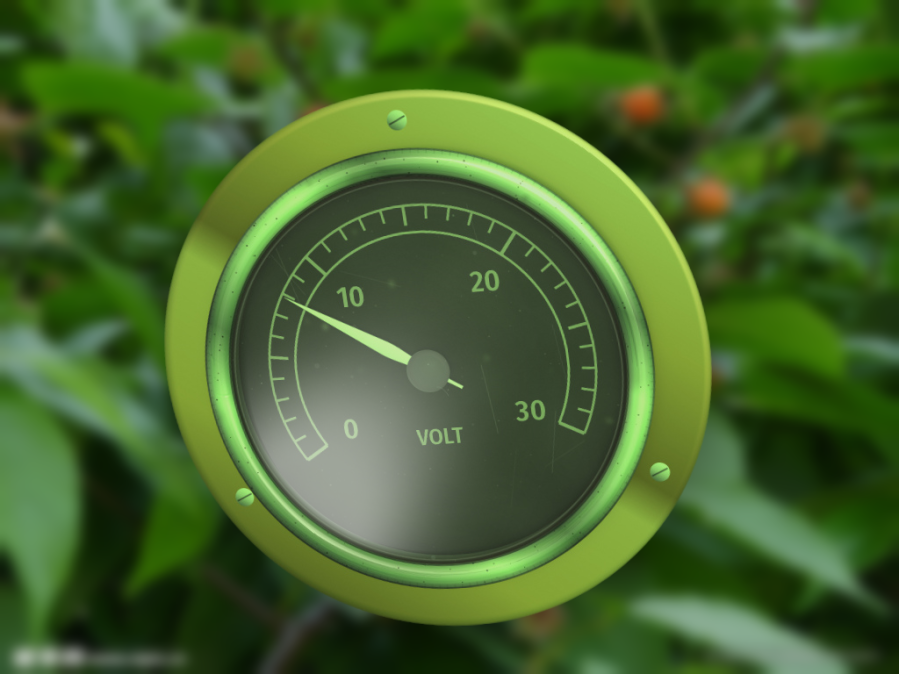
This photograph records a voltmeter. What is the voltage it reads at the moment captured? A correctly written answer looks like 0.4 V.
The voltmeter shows 8 V
